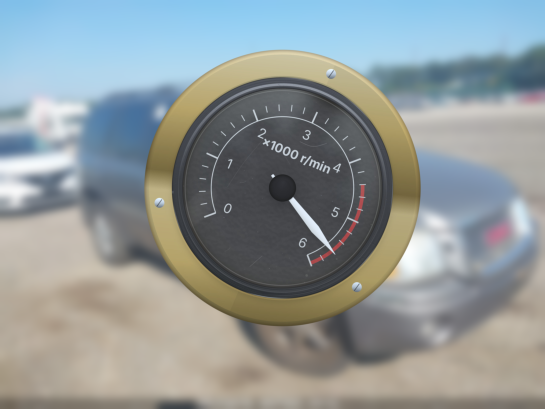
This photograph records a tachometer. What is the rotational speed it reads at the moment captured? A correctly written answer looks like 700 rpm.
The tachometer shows 5600 rpm
